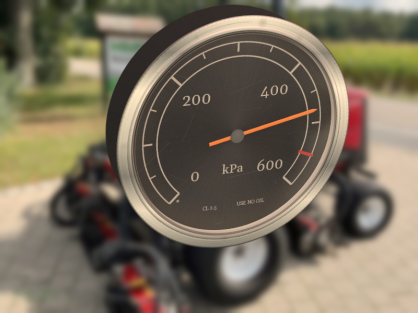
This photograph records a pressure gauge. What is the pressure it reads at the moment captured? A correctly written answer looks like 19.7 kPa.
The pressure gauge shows 475 kPa
